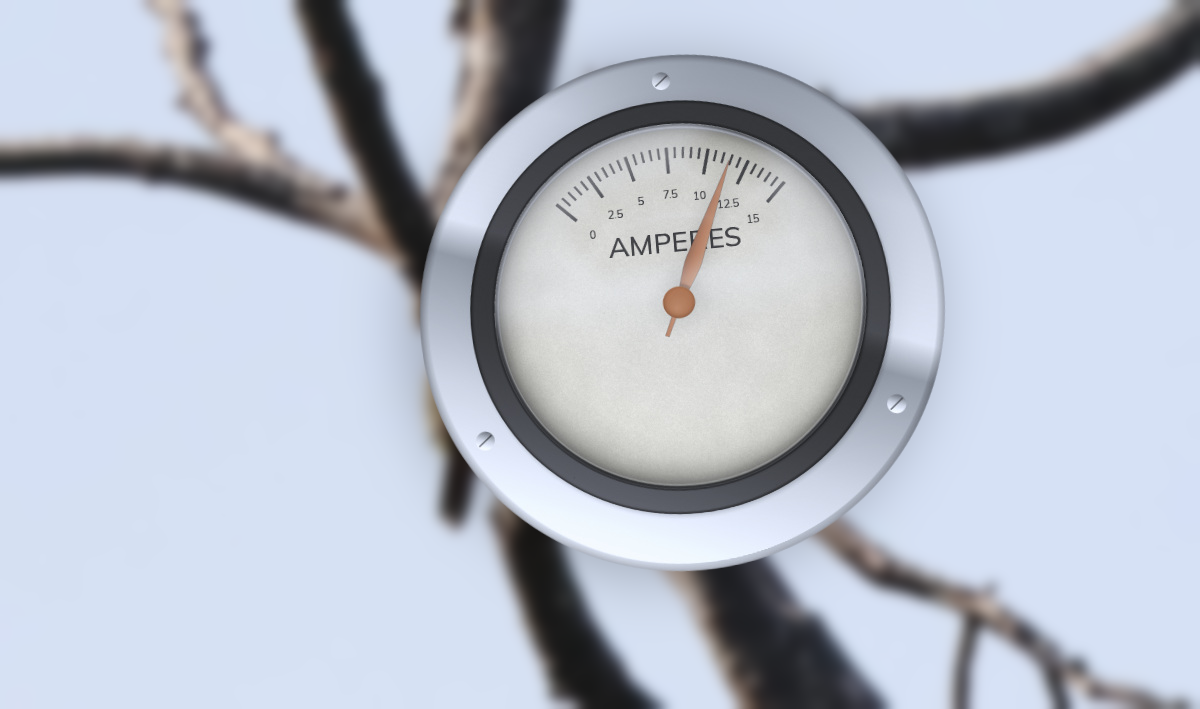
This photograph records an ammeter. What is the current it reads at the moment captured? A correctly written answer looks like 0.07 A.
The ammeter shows 11.5 A
